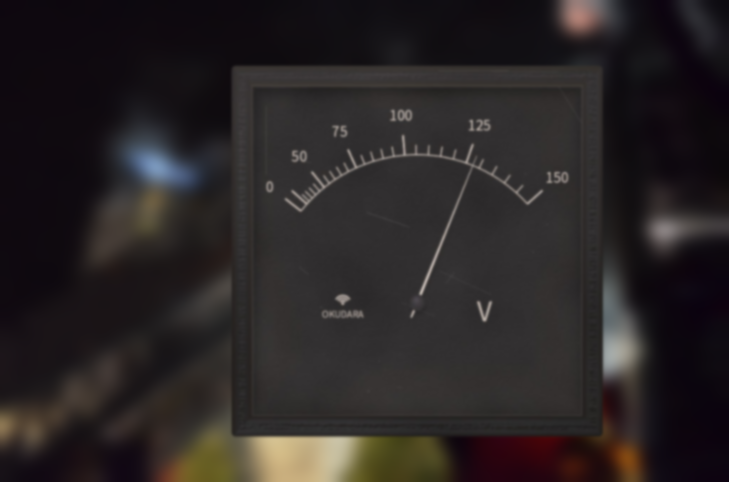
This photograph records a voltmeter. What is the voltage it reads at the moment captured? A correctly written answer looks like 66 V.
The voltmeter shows 127.5 V
